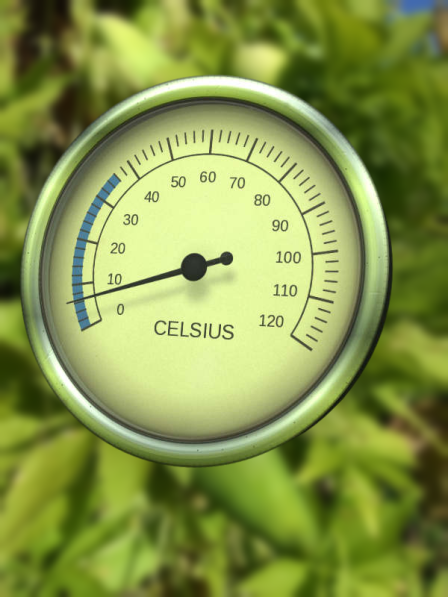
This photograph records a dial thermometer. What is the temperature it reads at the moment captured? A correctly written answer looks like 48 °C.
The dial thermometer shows 6 °C
